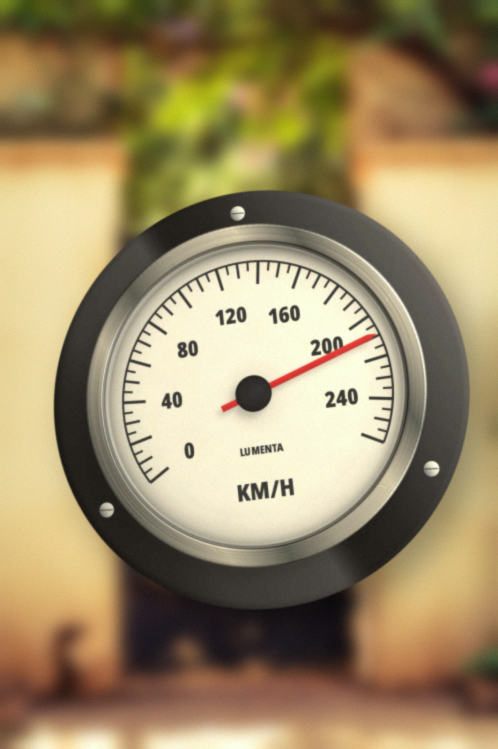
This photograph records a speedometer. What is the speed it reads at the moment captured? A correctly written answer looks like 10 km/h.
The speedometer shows 210 km/h
